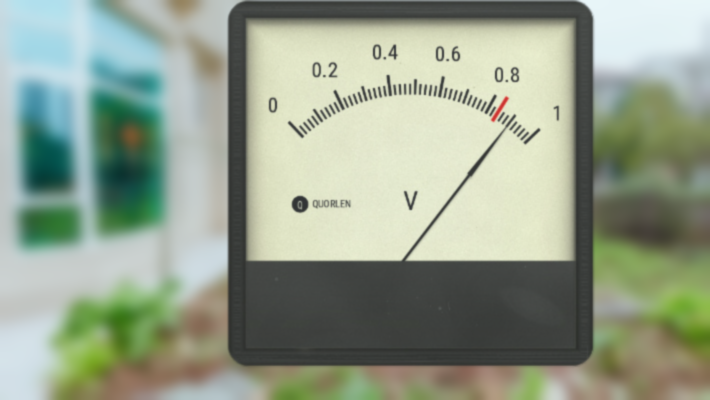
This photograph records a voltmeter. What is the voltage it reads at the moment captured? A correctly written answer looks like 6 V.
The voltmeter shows 0.9 V
